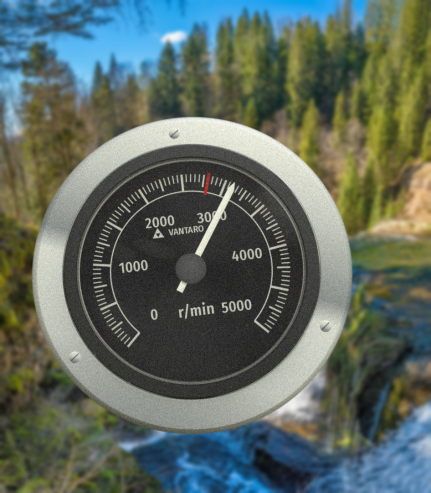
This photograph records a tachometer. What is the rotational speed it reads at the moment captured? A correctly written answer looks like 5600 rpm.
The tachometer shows 3100 rpm
